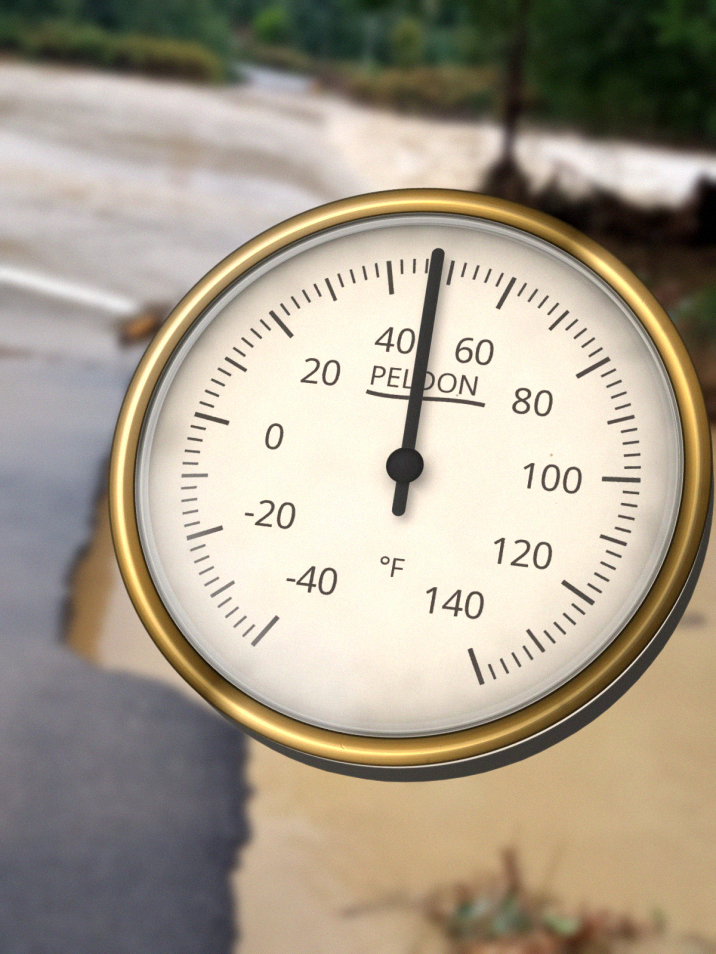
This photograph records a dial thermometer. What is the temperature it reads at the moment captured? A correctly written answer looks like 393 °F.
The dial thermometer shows 48 °F
